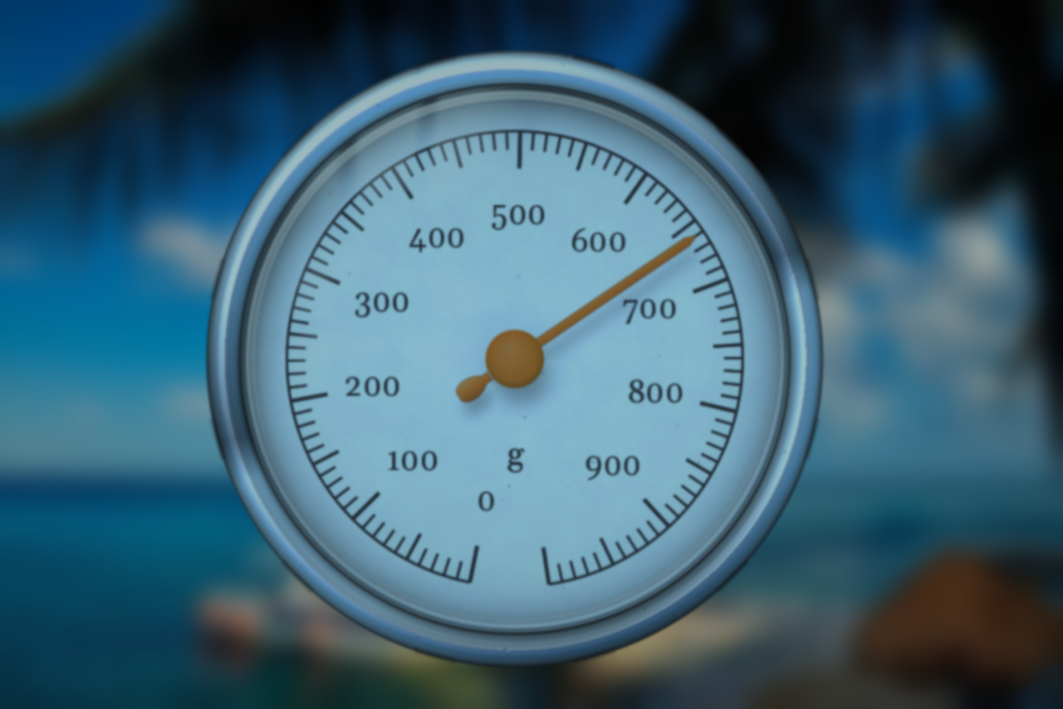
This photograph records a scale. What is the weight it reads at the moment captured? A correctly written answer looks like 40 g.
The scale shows 660 g
